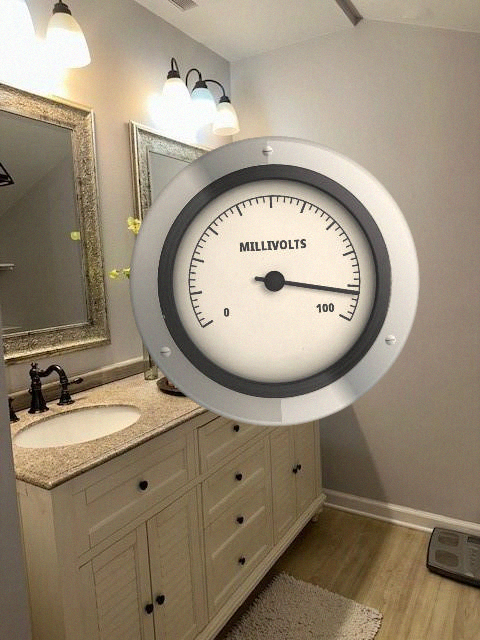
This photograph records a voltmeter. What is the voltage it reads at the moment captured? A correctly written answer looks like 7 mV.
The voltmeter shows 92 mV
